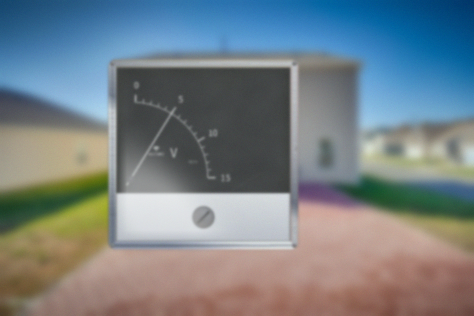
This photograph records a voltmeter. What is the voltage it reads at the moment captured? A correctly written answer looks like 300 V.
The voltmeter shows 5 V
